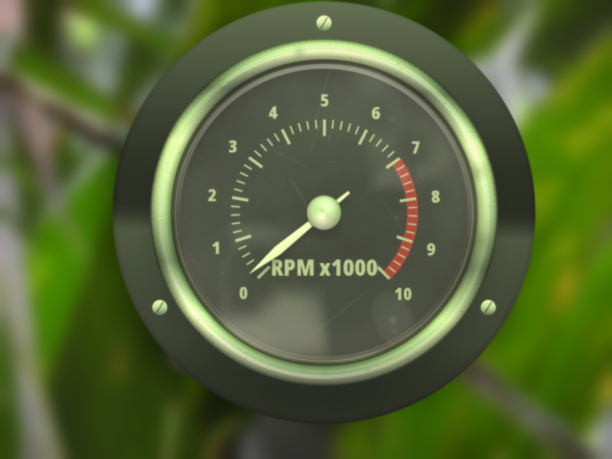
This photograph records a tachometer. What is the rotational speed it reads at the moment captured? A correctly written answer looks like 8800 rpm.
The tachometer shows 200 rpm
